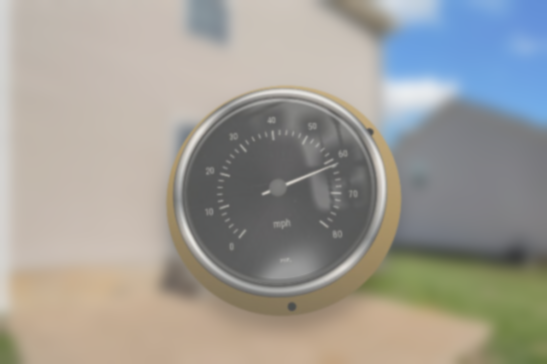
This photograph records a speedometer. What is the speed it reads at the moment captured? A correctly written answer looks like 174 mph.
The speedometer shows 62 mph
